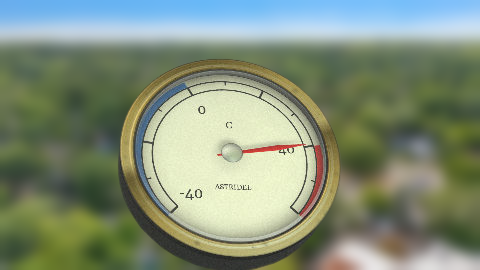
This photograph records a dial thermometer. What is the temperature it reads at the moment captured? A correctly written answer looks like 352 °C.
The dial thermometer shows 40 °C
